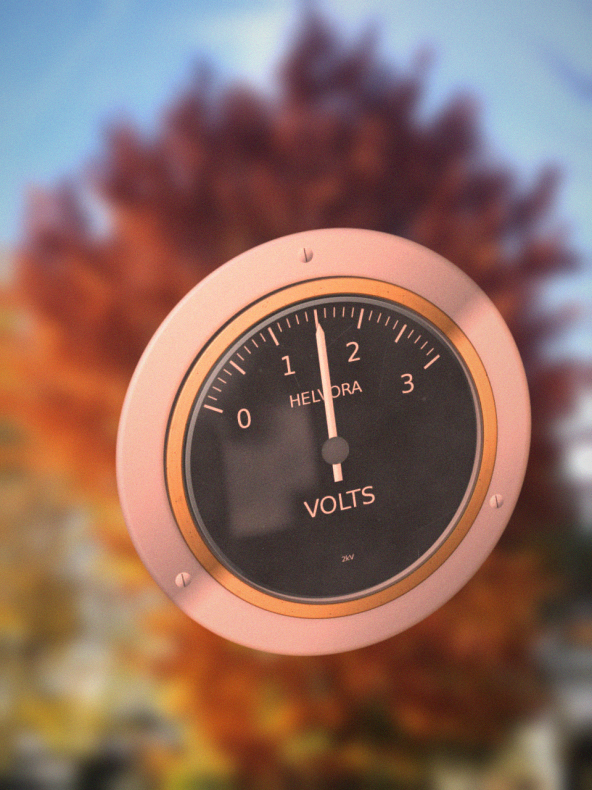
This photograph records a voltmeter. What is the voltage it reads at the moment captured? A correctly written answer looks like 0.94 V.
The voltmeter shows 1.5 V
